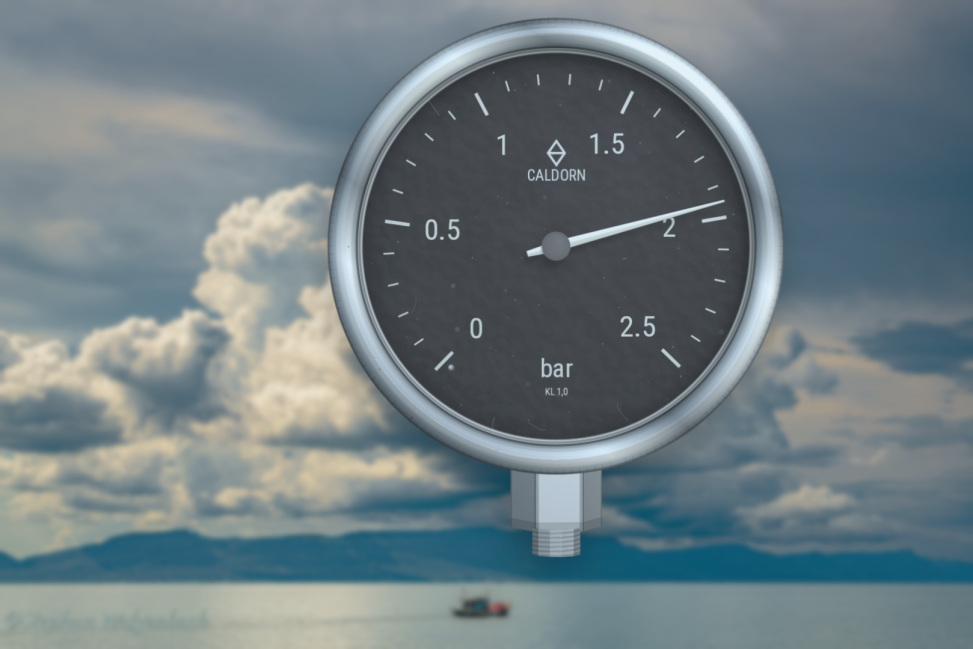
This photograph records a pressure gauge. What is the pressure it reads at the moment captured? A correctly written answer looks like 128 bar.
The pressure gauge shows 1.95 bar
